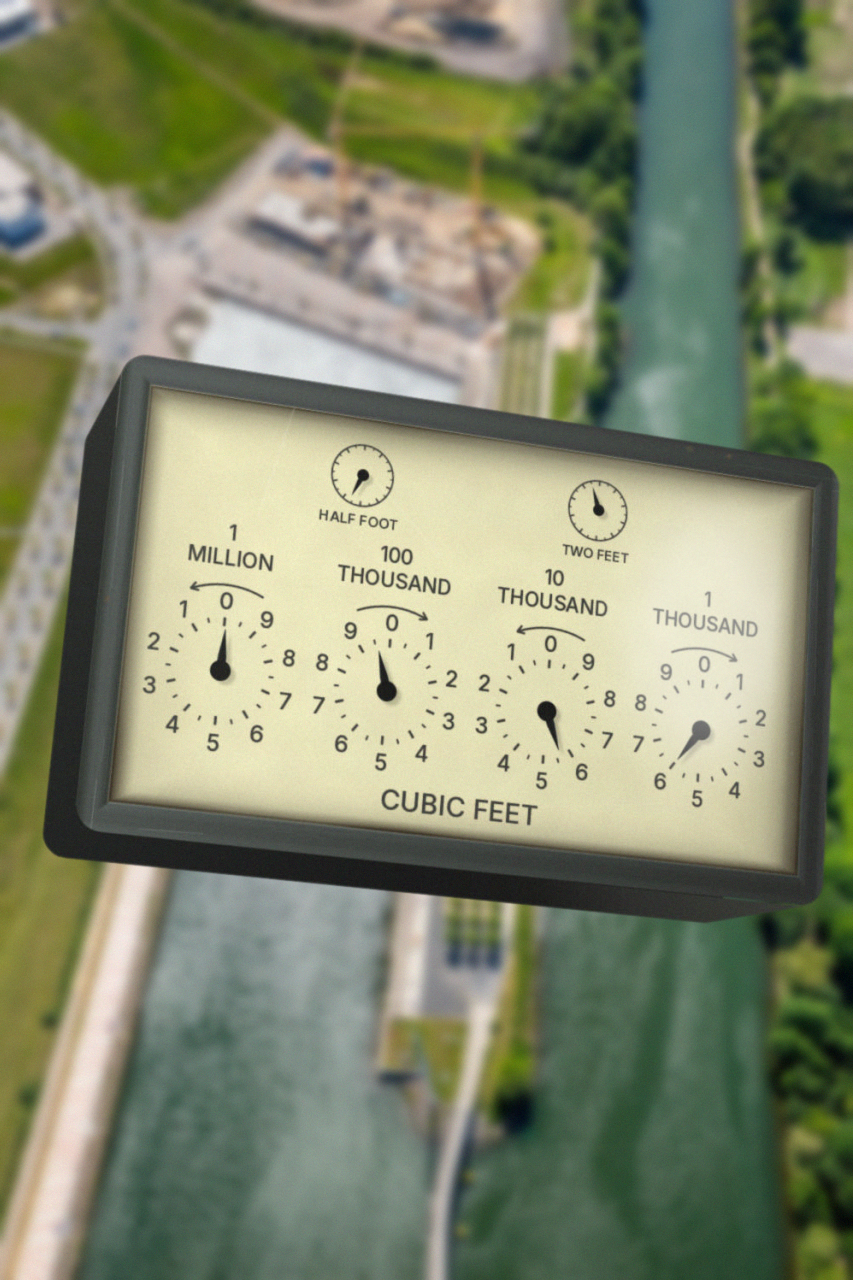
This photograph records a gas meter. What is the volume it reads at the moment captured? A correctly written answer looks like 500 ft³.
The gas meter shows 995600 ft³
